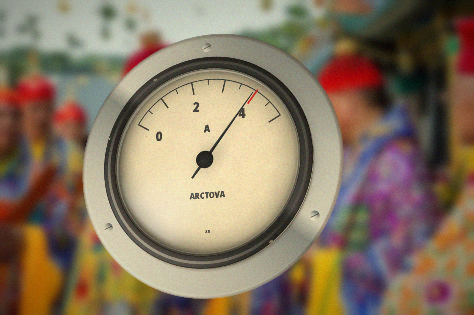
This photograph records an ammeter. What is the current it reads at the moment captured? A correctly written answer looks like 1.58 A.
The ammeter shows 4 A
